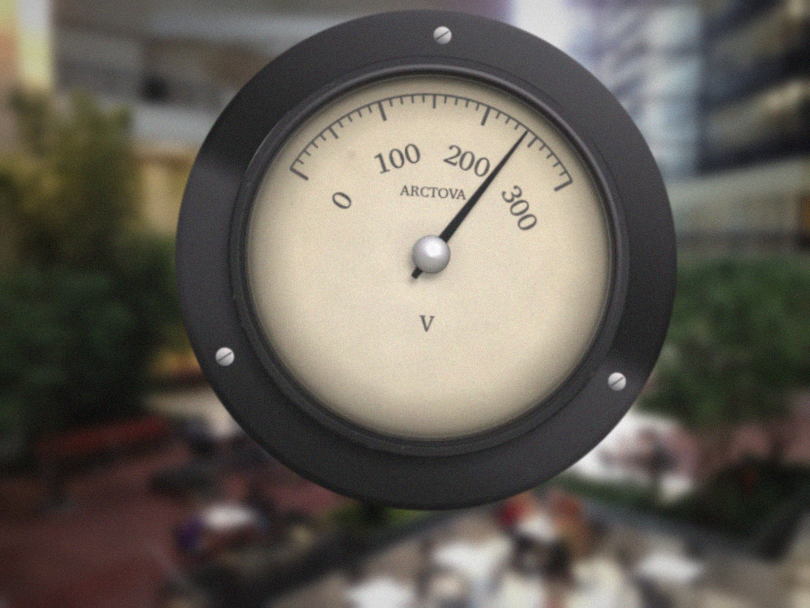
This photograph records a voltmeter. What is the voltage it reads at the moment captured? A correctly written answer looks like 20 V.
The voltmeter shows 240 V
